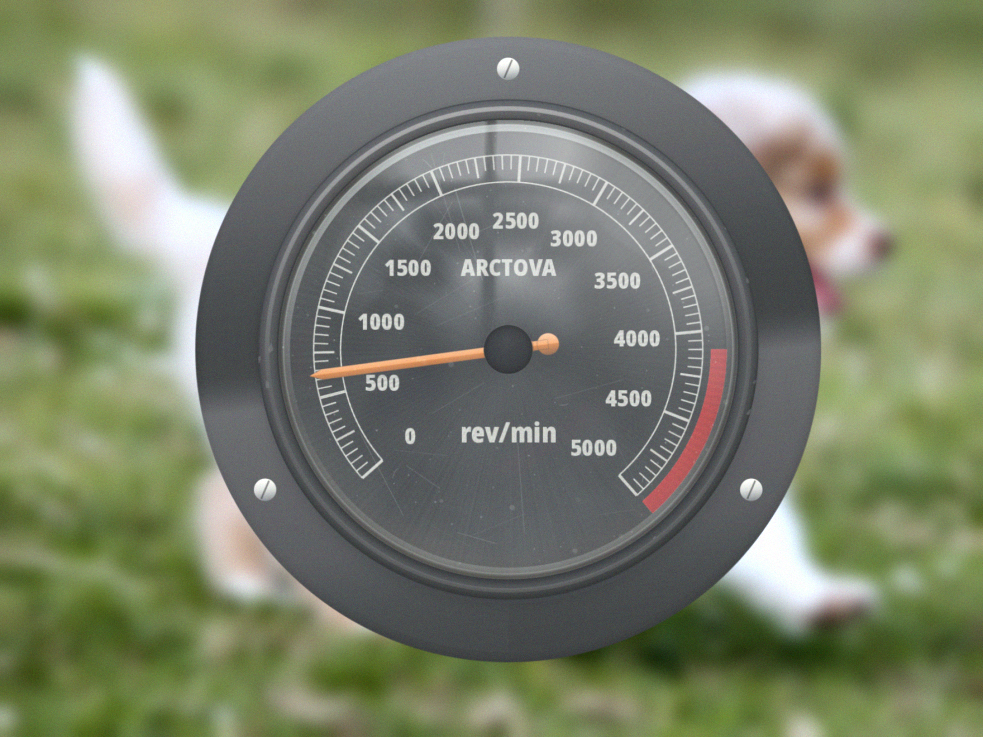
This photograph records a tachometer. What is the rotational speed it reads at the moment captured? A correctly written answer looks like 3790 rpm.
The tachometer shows 625 rpm
